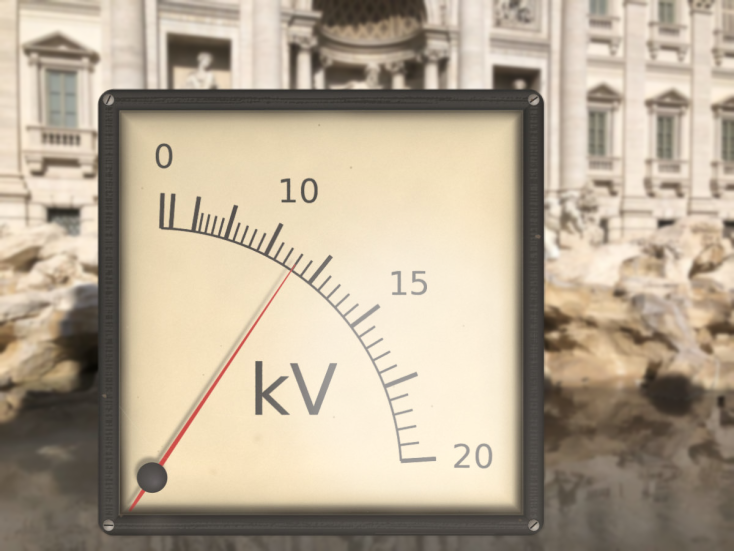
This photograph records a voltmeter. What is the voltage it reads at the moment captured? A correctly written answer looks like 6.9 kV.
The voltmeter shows 11.5 kV
